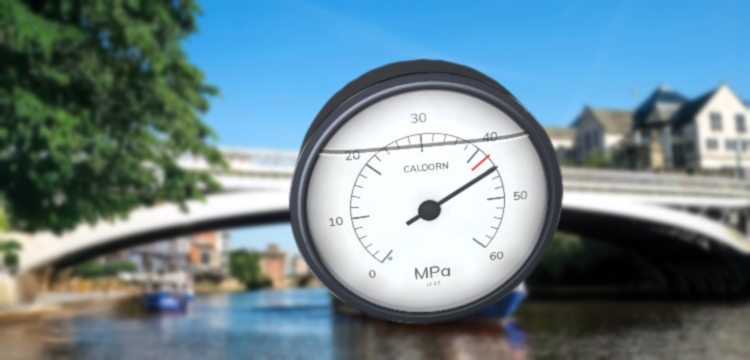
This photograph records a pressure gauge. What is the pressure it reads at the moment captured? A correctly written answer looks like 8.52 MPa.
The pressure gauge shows 44 MPa
